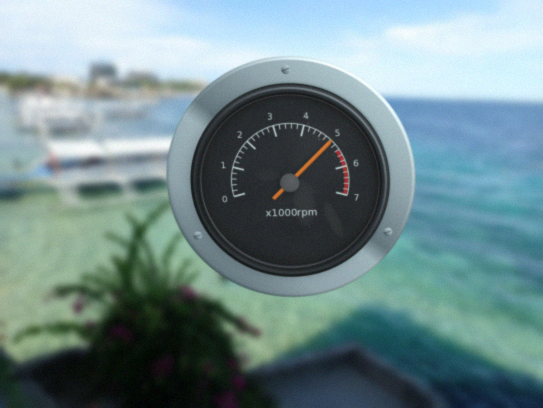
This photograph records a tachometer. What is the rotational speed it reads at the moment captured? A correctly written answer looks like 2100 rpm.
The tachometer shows 5000 rpm
